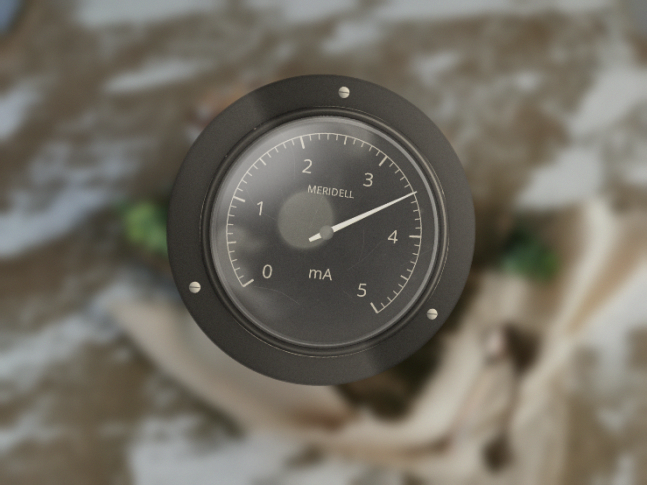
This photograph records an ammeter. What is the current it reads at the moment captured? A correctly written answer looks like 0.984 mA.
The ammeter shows 3.5 mA
